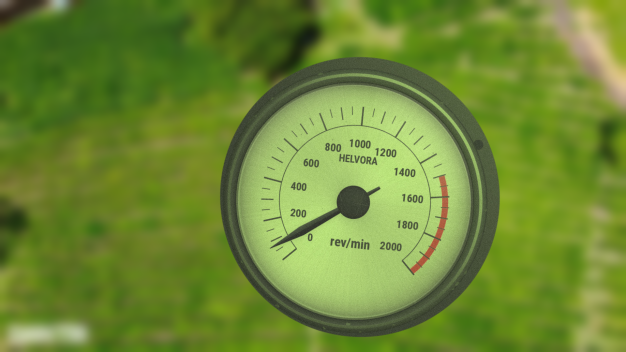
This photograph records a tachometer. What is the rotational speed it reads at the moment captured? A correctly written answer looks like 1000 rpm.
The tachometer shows 75 rpm
